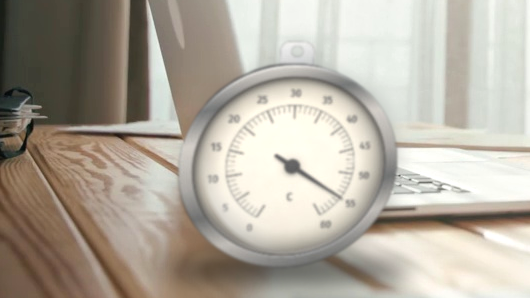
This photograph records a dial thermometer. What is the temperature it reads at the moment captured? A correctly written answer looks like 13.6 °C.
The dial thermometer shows 55 °C
